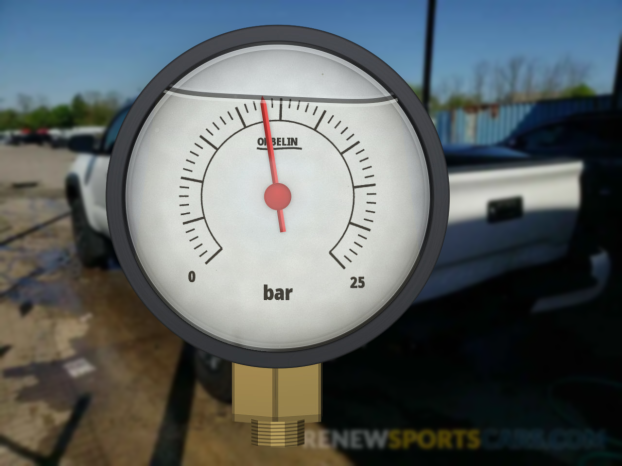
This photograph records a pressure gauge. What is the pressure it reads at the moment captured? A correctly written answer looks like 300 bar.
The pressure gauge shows 11.5 bar
